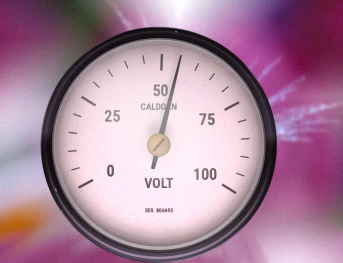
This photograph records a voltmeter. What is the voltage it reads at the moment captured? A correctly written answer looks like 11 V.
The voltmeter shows 55 V
